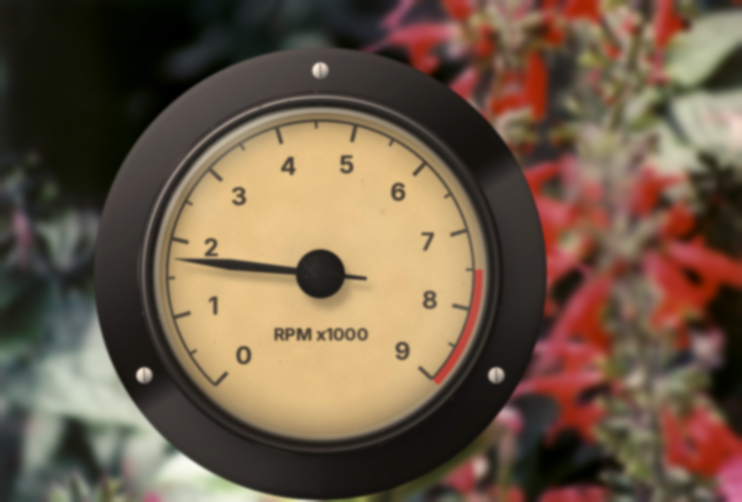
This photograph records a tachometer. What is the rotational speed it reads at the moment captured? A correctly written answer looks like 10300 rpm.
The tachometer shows 1750 rpm
